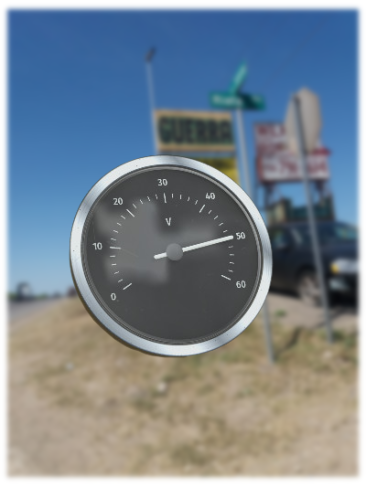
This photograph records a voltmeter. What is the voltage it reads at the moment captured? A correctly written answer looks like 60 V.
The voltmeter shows 50 V
